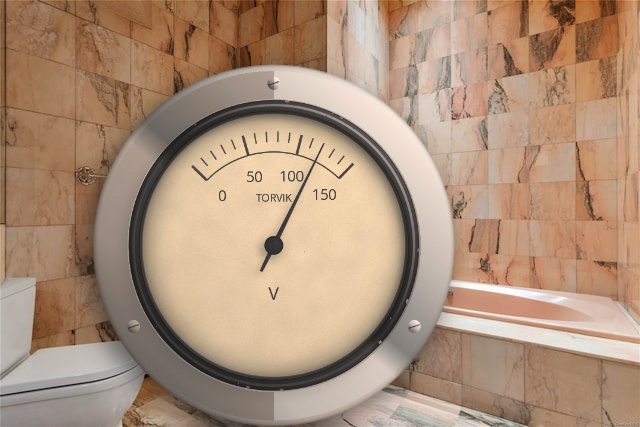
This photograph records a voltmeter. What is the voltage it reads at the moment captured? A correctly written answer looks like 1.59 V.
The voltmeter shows 120 V
